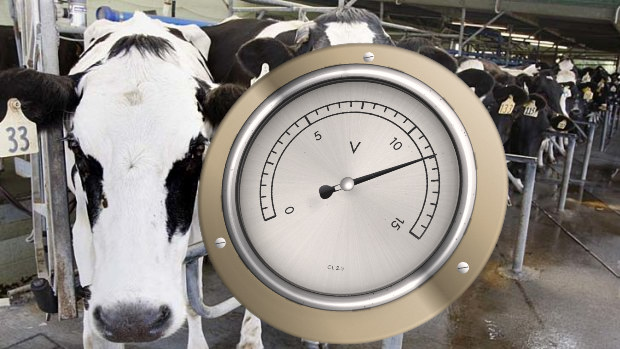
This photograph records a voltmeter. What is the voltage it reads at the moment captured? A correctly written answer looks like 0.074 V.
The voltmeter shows 11.5 V
